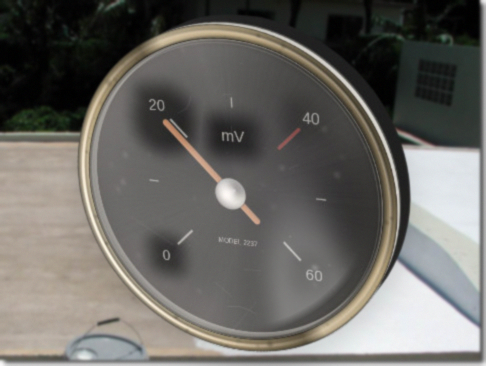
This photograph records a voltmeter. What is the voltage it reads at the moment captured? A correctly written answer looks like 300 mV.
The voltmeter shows 20 mV
